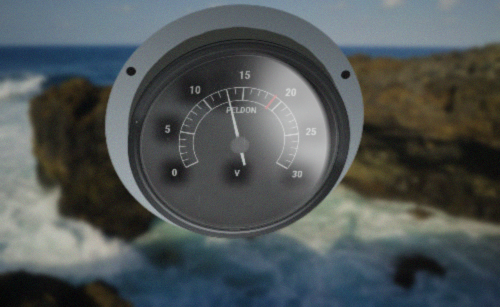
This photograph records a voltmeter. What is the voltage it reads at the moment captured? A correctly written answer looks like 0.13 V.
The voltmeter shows 13 V
